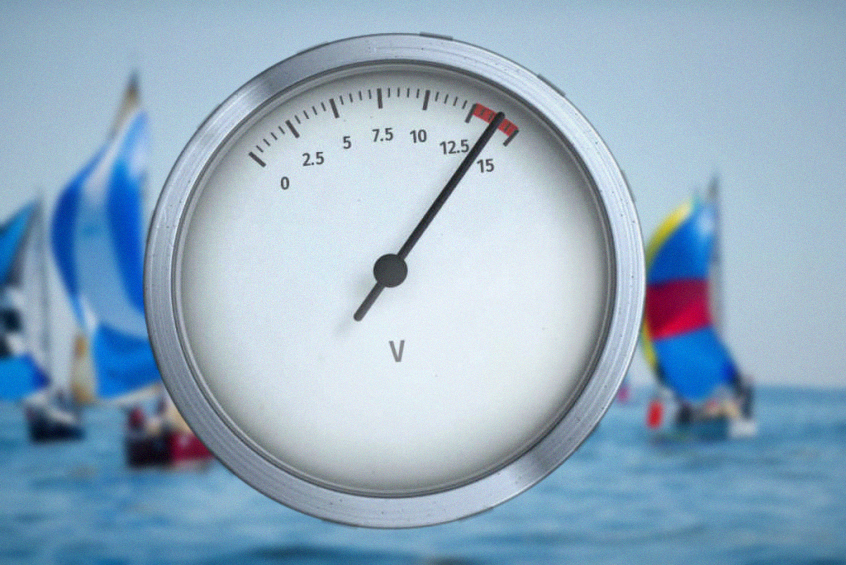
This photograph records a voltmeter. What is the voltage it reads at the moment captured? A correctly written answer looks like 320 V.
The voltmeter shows 14 V
